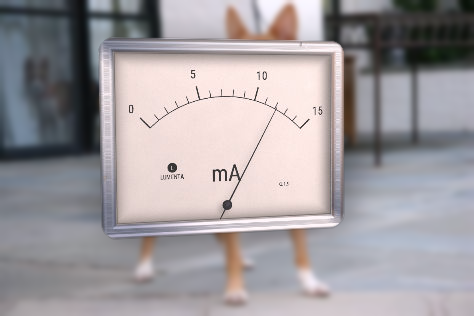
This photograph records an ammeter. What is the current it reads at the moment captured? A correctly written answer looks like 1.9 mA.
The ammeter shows 12 mA
